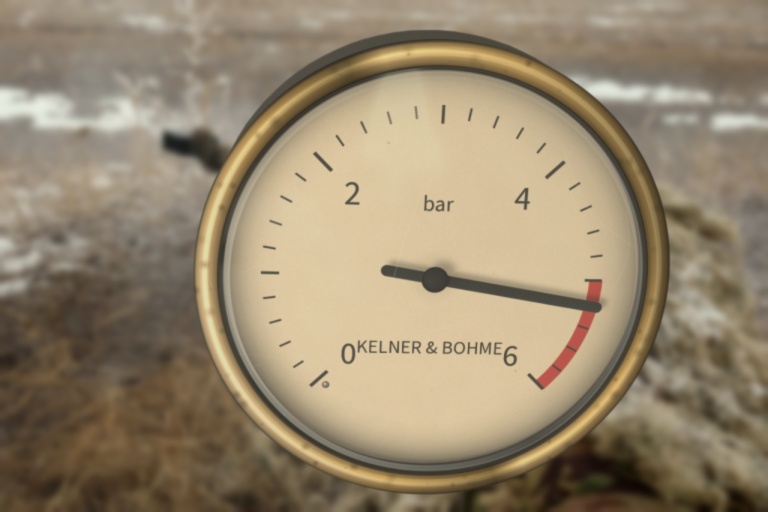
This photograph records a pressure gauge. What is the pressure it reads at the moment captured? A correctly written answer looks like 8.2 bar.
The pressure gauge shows 5.2 bar
